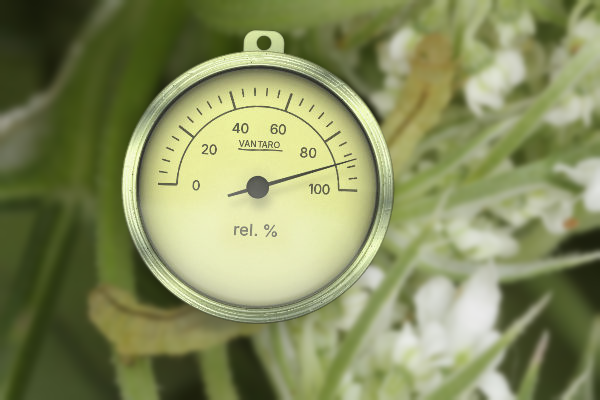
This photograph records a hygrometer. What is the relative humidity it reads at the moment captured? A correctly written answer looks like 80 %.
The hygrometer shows 90 %
